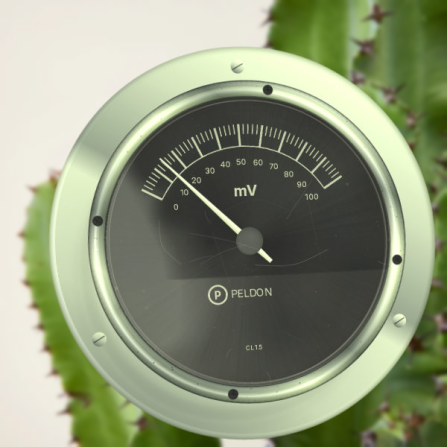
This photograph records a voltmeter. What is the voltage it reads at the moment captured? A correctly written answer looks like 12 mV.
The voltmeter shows 14 mV
